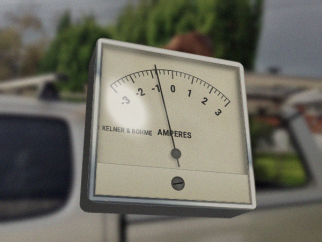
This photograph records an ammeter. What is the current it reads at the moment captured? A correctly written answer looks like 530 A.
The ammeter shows -0.8 A
